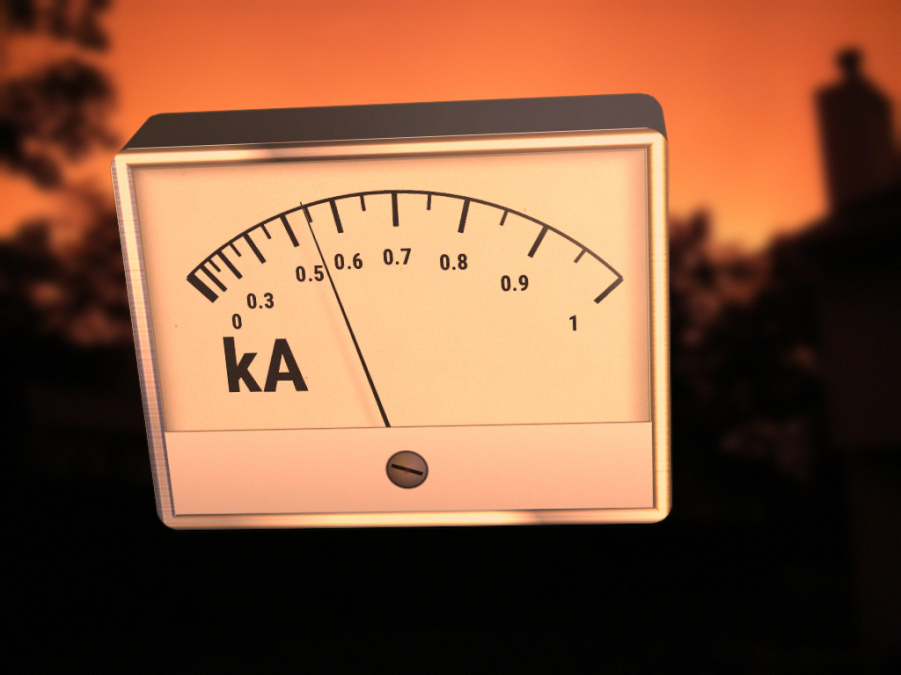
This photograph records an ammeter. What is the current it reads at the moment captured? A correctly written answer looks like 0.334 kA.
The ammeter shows 0.55 kA
